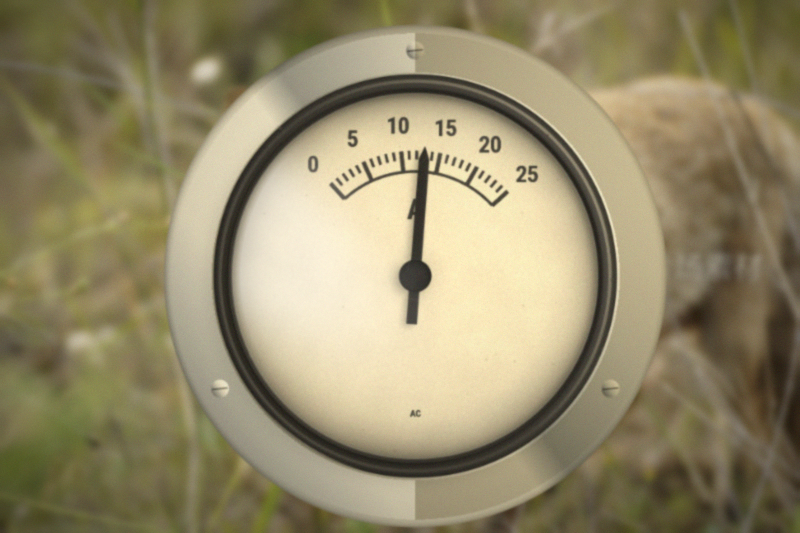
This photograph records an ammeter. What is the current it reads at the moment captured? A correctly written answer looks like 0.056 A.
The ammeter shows 13 A
